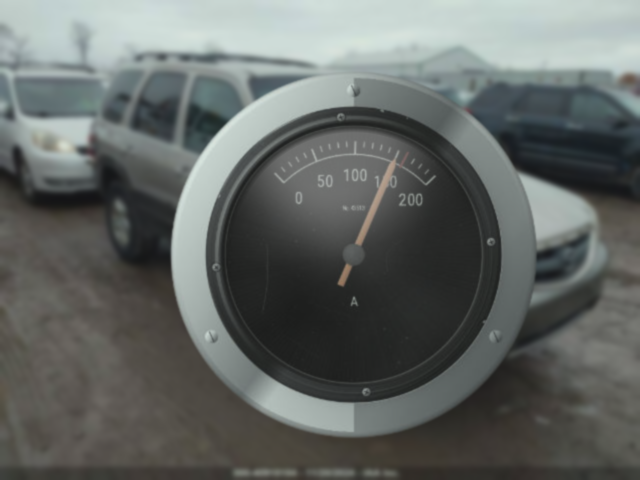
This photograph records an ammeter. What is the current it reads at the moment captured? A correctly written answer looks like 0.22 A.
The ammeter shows 150 A
